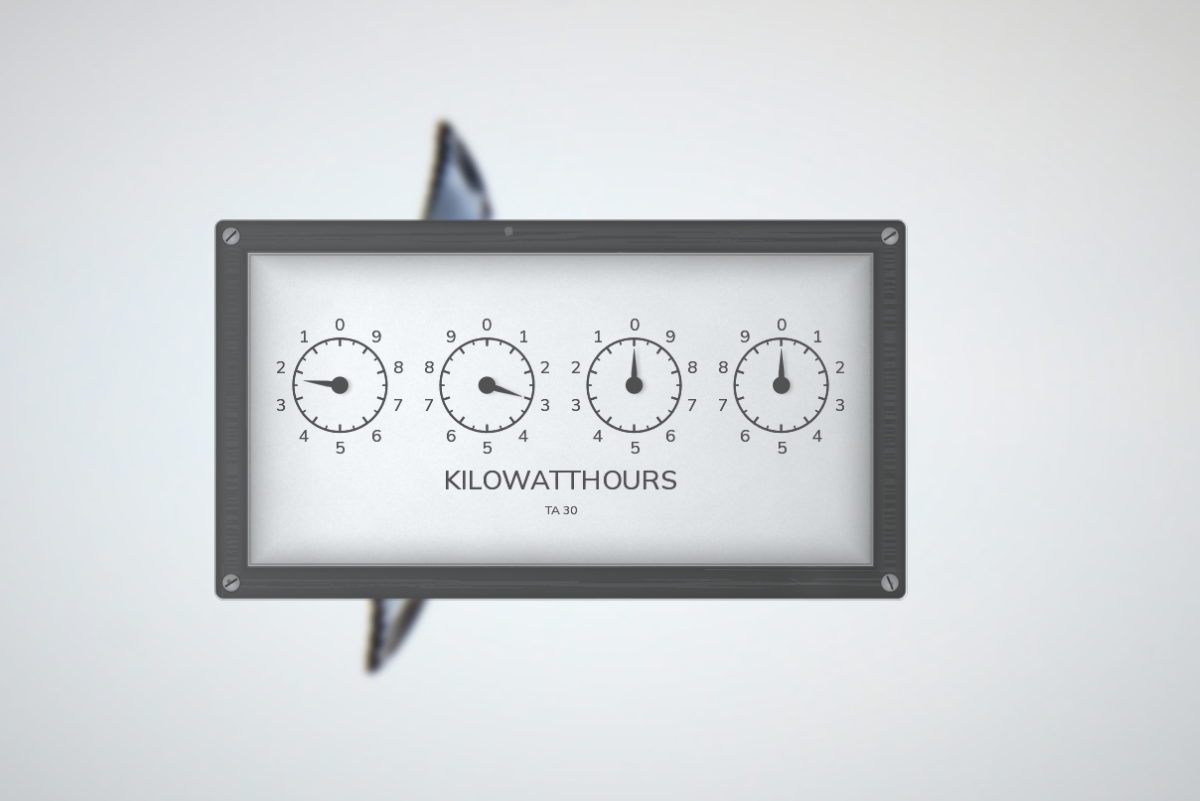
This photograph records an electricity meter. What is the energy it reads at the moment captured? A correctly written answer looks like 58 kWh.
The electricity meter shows 2300 kWh
